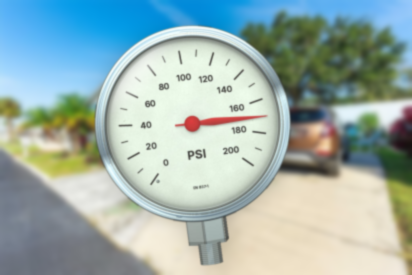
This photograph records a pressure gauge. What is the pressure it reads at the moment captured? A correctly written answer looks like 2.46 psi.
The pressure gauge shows 170 psi
